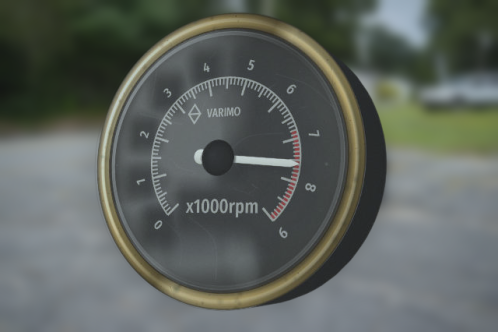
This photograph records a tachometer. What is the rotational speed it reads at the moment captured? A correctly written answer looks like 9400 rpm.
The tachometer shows 7600 rpm
